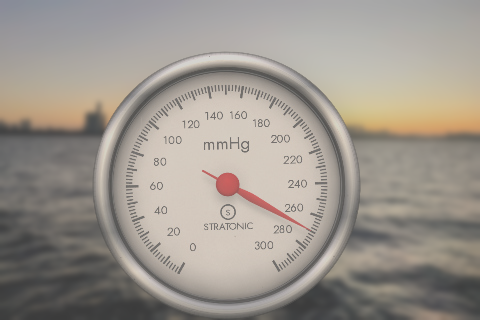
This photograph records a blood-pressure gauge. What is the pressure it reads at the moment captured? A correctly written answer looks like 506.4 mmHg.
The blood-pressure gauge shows 270 mmHg
